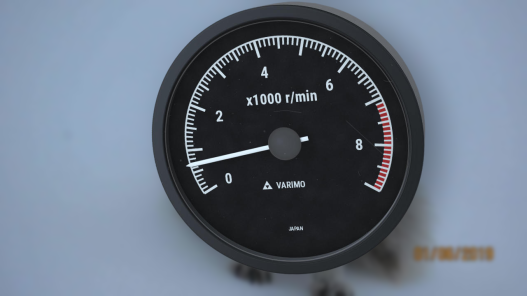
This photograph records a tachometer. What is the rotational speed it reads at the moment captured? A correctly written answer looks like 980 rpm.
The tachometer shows 700 rpm
